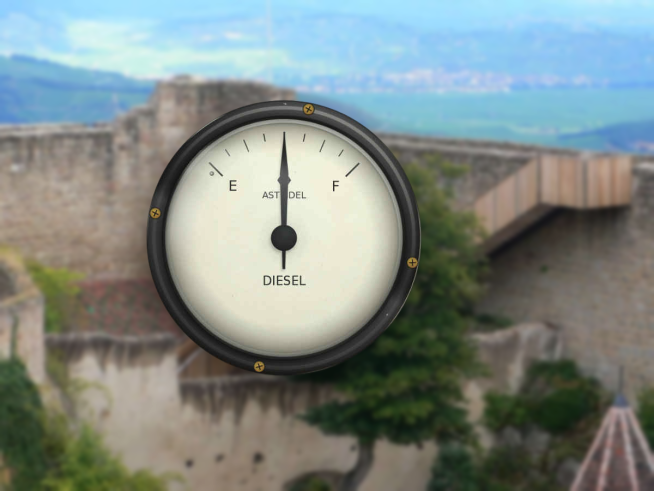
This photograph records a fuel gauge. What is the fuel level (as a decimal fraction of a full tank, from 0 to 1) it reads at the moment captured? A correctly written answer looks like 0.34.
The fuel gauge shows 0.5
